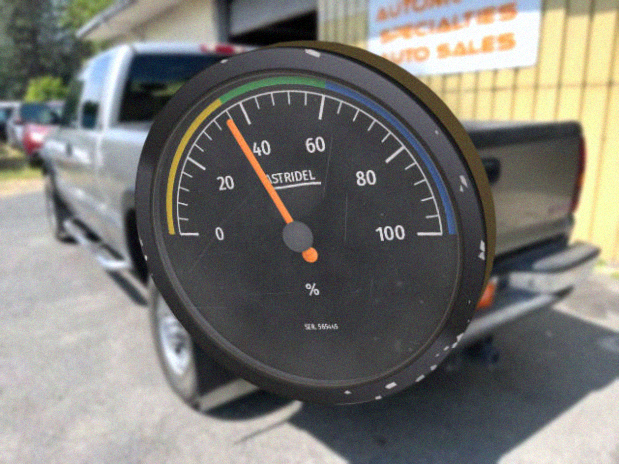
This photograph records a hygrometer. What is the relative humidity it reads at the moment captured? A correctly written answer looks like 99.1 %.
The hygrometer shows 36 %
